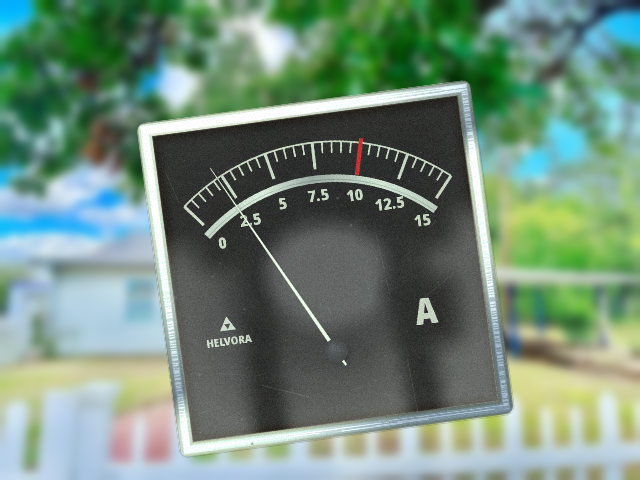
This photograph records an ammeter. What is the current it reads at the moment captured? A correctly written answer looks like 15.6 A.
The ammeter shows 2.25 A
